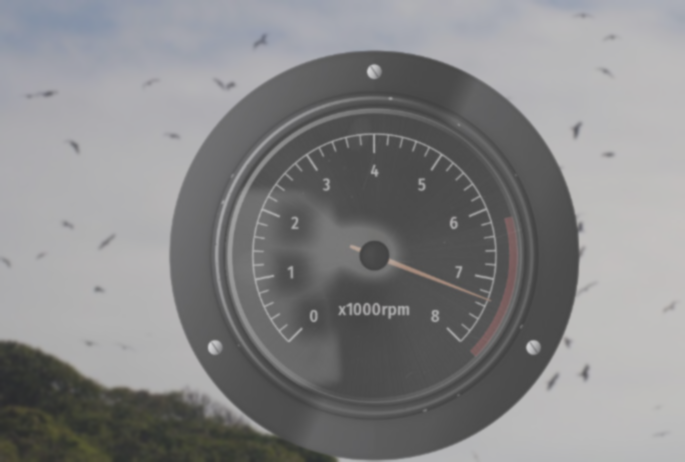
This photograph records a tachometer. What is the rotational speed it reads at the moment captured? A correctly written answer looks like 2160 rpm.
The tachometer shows 7300 rpm
